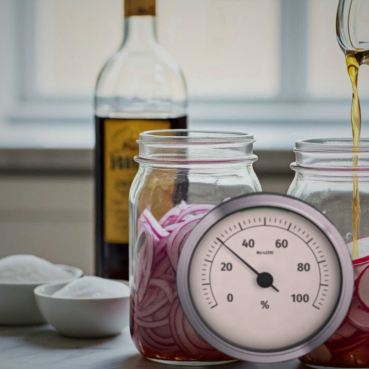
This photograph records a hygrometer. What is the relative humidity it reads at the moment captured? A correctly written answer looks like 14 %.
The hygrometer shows 30 %
